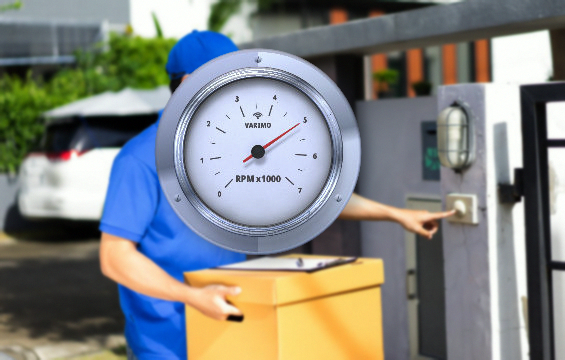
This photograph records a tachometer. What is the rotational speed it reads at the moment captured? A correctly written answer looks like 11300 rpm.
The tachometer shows 5000 rpm
